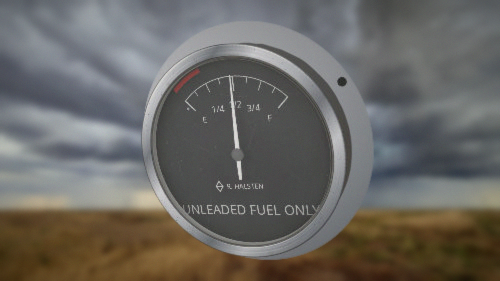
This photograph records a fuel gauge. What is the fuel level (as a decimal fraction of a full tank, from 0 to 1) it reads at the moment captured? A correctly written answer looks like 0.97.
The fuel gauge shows 0.5
